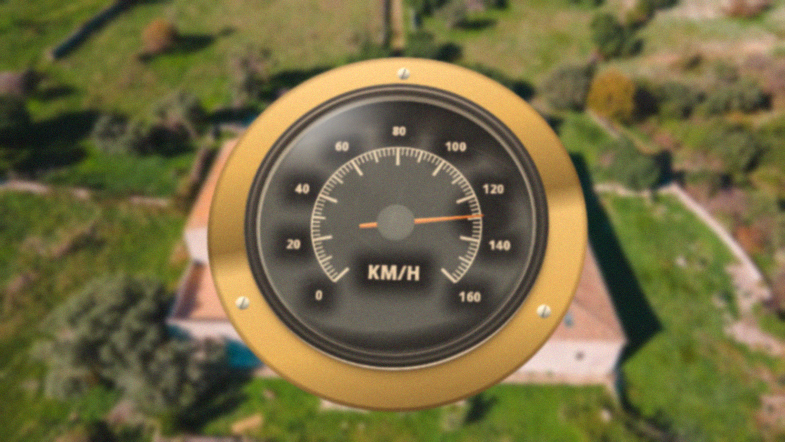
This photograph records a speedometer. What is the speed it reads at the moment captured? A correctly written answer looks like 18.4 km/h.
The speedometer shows 130 km/h
